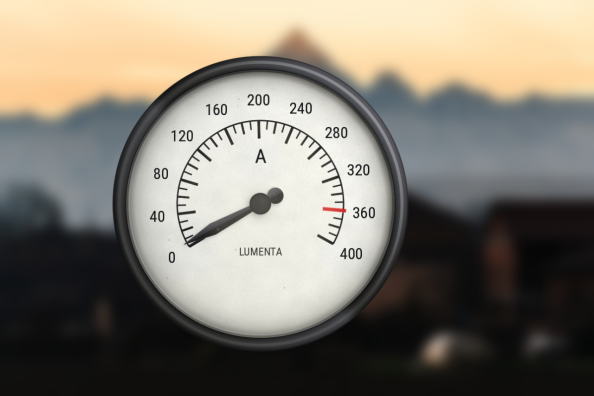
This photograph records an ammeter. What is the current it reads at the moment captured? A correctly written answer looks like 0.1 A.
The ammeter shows 5 A
